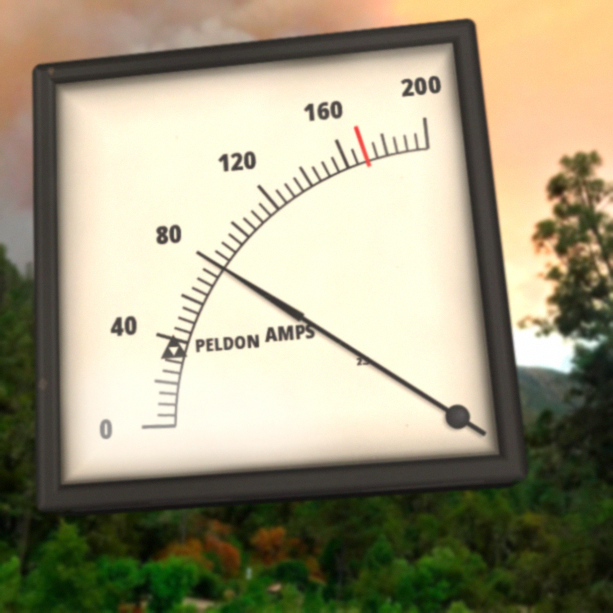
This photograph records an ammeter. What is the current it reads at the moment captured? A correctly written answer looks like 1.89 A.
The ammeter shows 80 A
